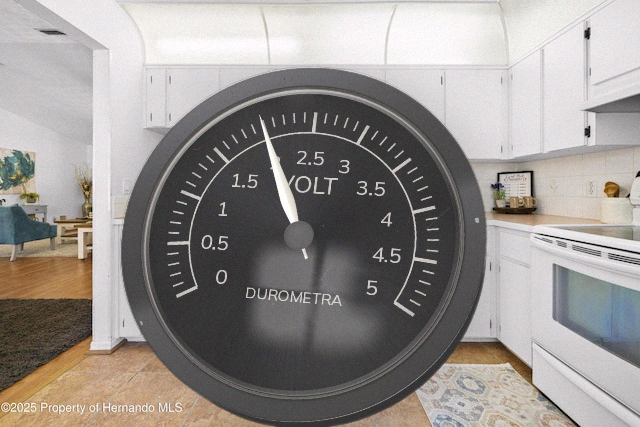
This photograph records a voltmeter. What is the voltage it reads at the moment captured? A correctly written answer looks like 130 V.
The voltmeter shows 2 V
